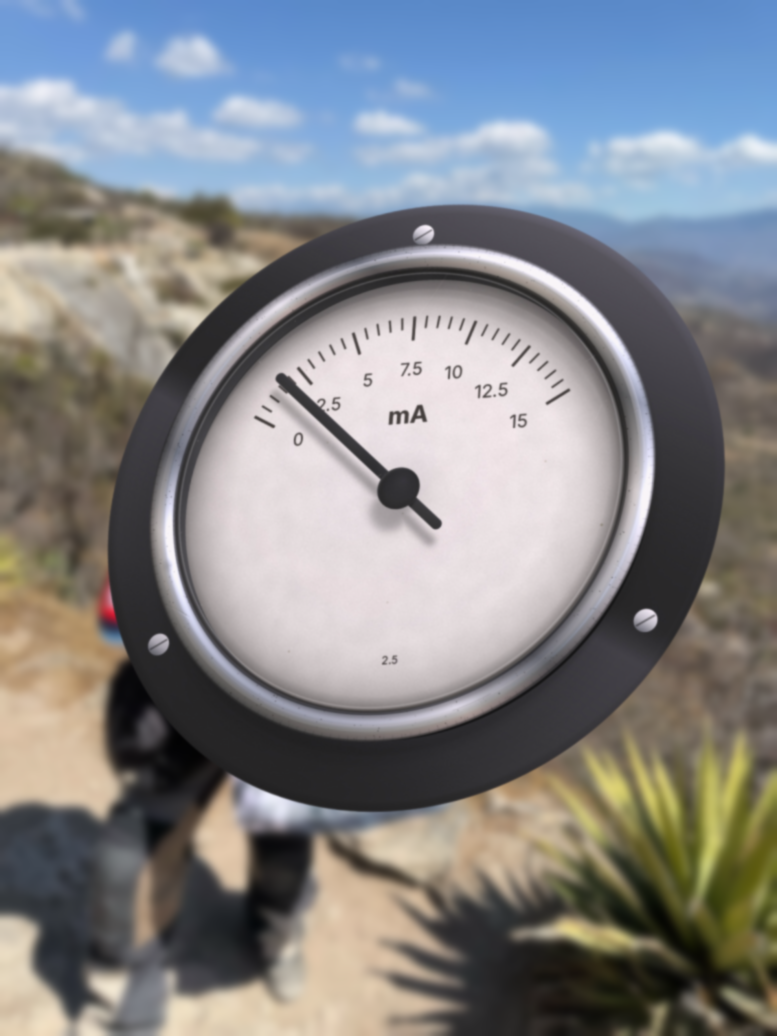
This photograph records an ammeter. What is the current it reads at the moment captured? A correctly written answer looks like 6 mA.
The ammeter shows 1.75 mA
